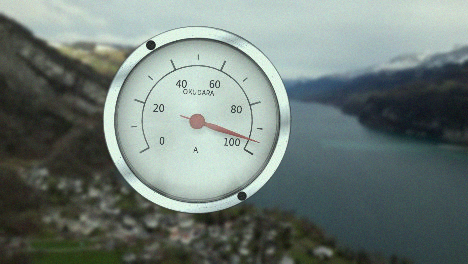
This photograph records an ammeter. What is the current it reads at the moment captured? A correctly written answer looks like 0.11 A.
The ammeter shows 95 A
